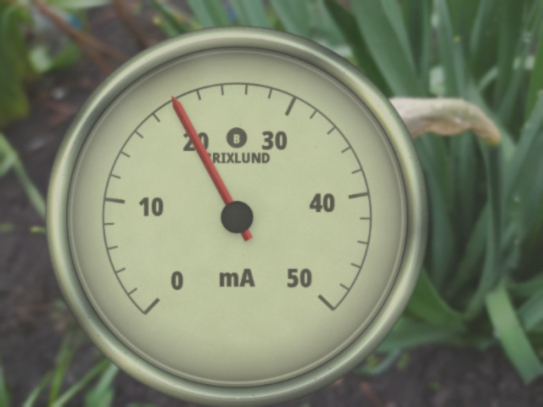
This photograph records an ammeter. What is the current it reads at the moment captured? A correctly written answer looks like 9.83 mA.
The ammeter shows 20 mA
